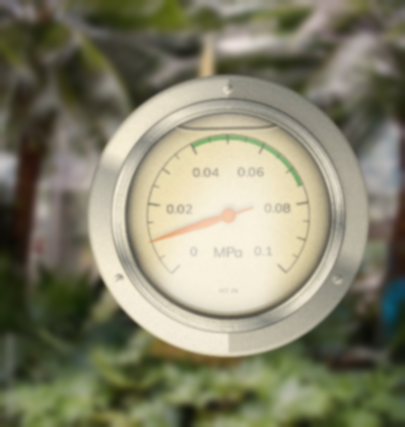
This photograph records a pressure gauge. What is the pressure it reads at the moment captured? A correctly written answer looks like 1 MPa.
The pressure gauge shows 0.01 MPa
